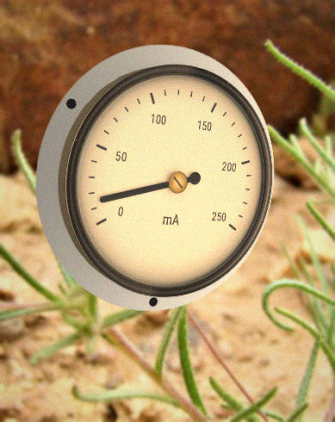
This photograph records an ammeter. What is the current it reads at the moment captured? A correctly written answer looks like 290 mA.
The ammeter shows 15 mA
